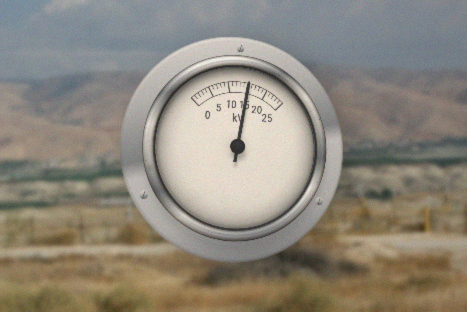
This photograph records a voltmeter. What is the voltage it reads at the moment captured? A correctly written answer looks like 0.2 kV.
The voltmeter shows 15 kV
